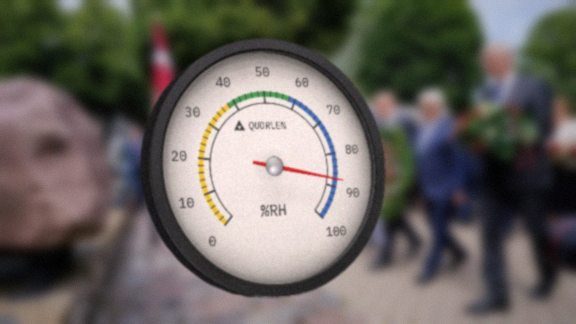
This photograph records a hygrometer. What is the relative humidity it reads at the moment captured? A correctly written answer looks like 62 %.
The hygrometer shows 88 %
